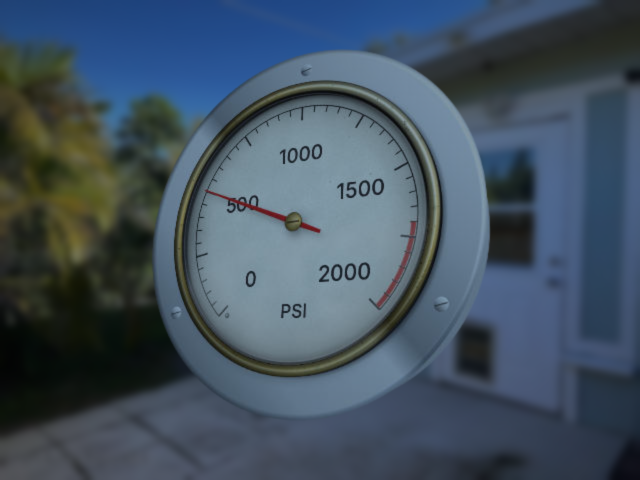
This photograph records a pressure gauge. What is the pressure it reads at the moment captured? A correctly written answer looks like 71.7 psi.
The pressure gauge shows 500 psi
